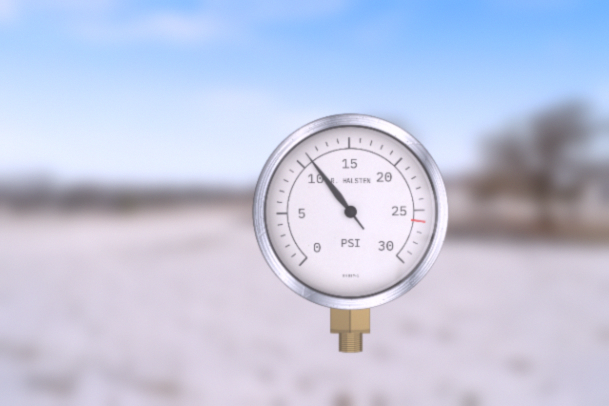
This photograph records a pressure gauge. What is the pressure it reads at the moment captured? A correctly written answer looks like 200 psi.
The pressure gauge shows 11 psi
